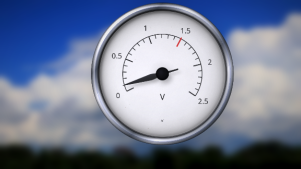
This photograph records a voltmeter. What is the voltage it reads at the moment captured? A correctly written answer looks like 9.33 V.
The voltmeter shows 0.1 V
